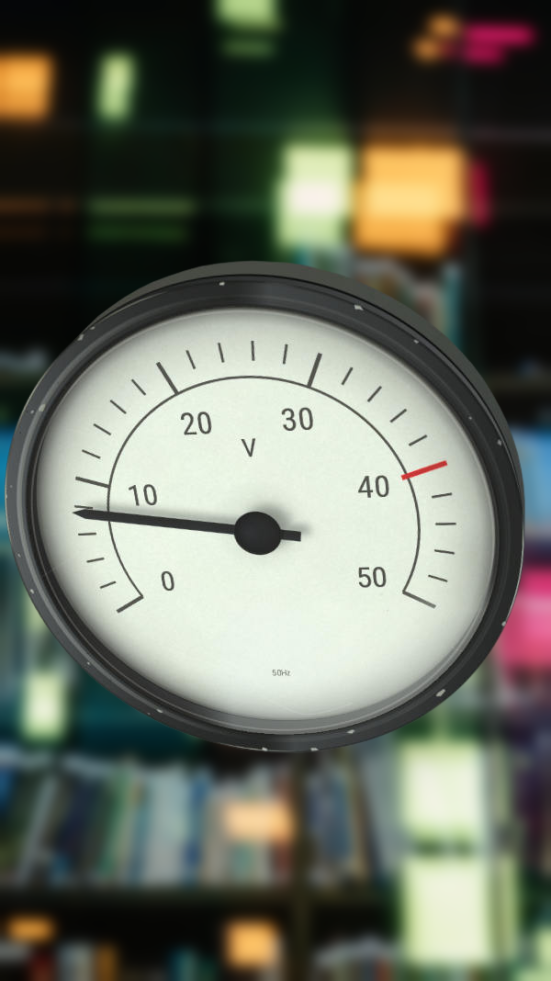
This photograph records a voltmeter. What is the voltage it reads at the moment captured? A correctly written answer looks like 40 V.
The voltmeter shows 8 V
